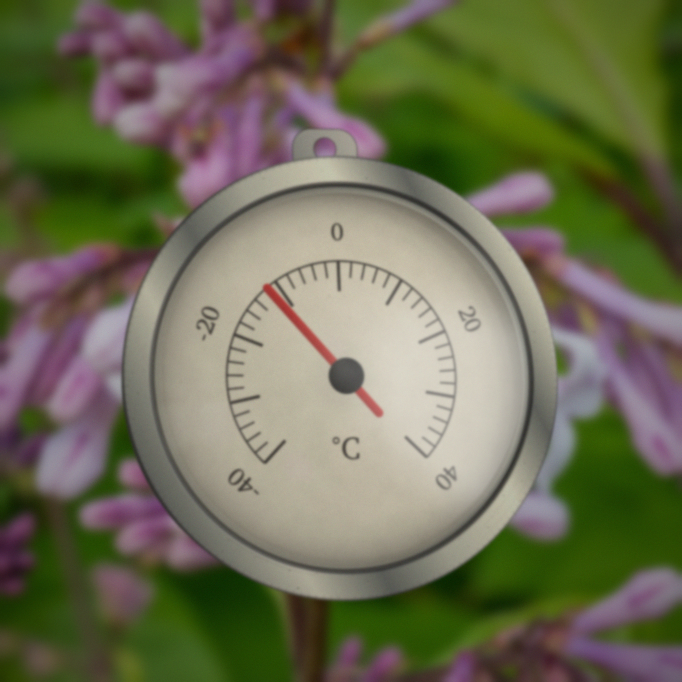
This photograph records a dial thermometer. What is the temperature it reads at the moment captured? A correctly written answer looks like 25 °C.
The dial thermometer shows -12 °C
